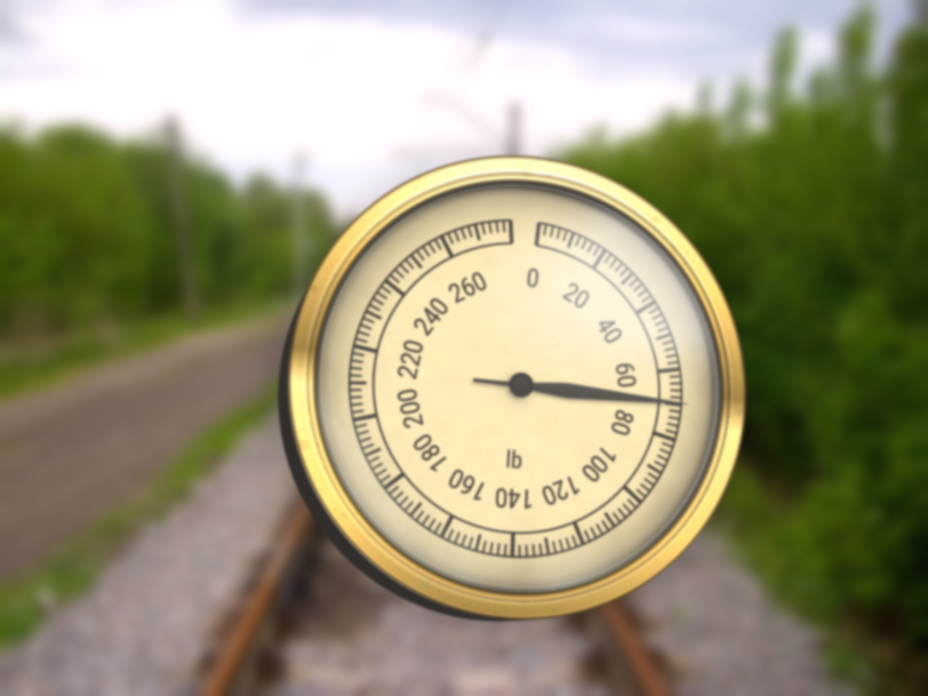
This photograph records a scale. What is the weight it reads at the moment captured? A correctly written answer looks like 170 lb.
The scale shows 70 lb
